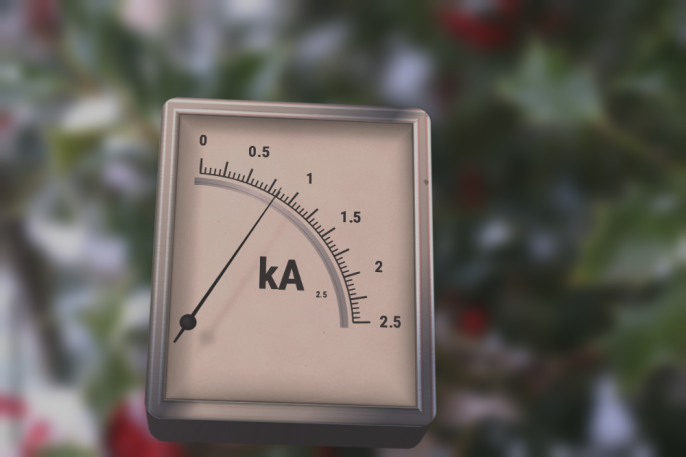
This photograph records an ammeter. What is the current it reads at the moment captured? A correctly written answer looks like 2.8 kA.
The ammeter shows 0.85 kA
